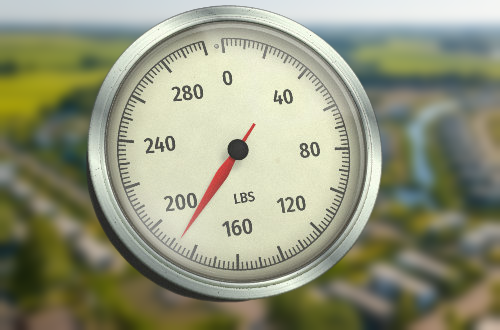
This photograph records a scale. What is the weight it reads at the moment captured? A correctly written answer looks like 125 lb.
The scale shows 188 lb
